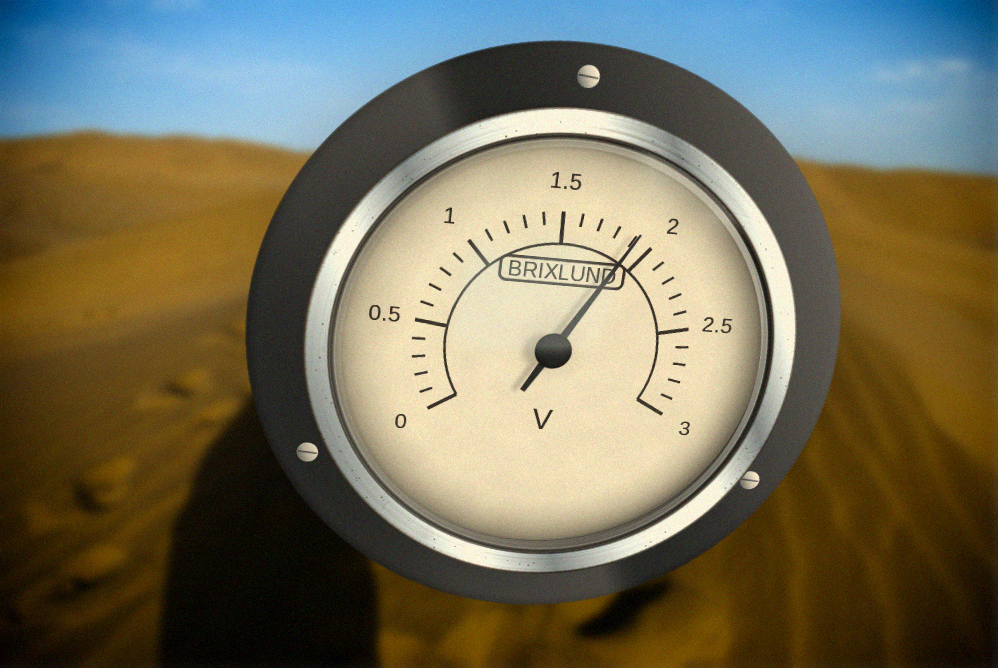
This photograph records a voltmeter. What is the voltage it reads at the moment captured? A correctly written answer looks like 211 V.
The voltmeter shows 1.9 V
